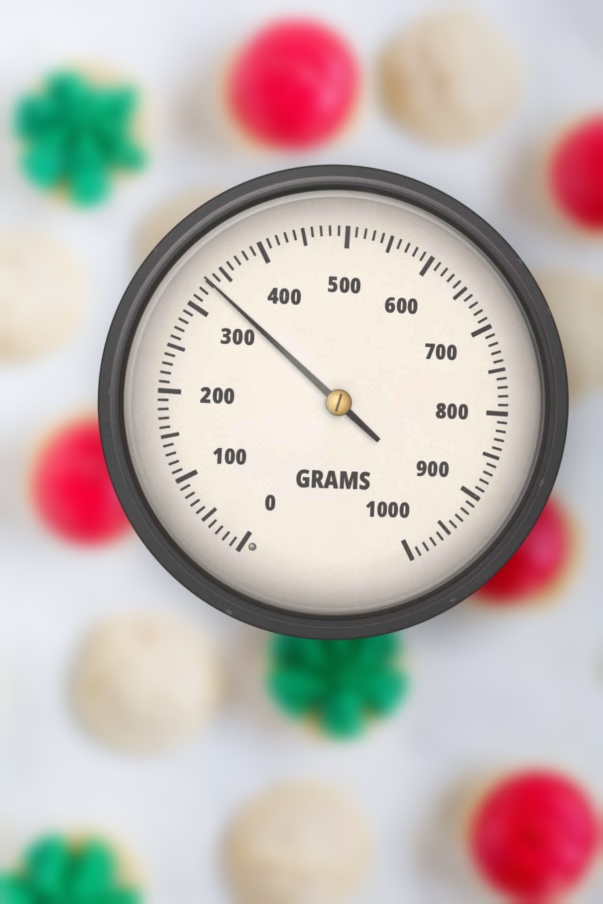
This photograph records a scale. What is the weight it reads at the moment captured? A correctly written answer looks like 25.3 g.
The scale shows 330 g
